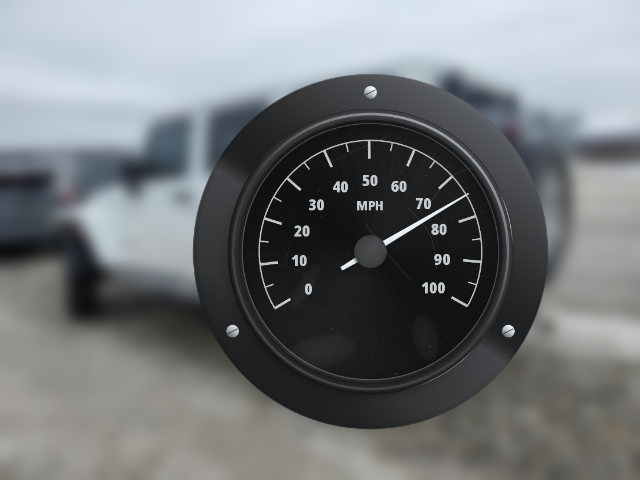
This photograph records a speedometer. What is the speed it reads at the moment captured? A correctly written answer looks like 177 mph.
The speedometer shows 75 mph
